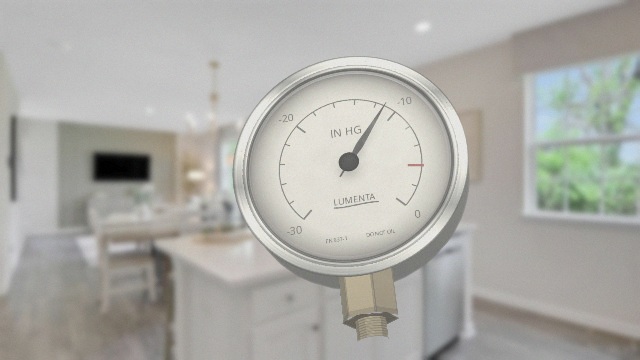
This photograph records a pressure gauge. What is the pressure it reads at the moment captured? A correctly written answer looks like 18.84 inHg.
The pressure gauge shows -11 inHg
